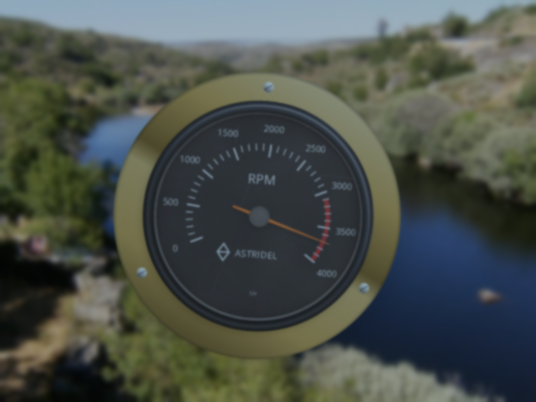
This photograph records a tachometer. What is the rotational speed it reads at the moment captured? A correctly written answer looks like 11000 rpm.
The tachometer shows 3700 rpm
